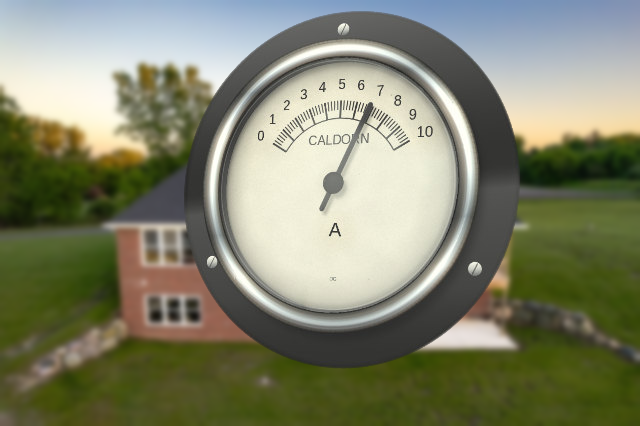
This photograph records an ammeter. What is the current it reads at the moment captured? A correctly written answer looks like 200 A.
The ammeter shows 7 A
